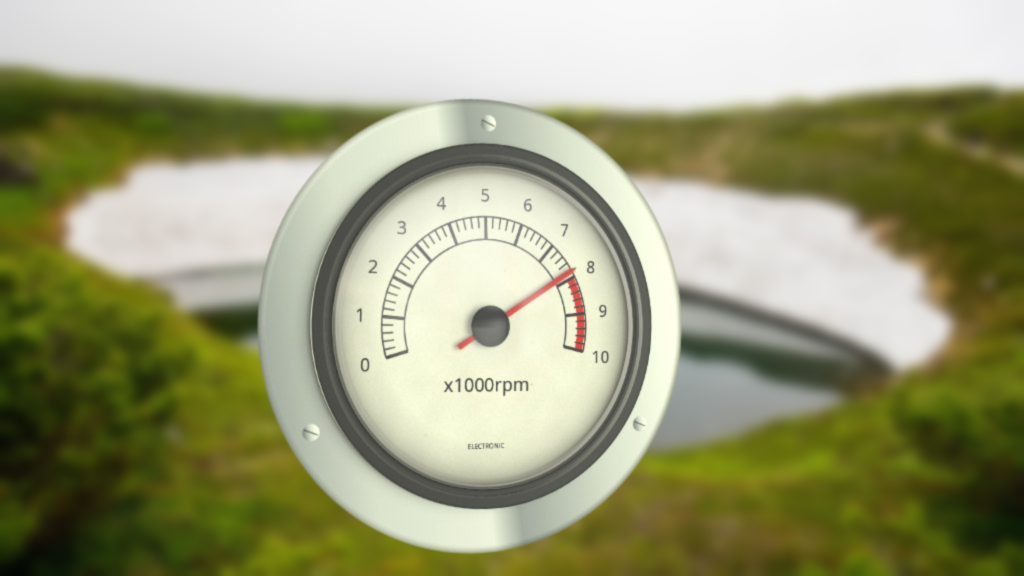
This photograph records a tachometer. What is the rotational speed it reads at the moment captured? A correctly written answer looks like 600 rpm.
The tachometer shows 7800 rpm
